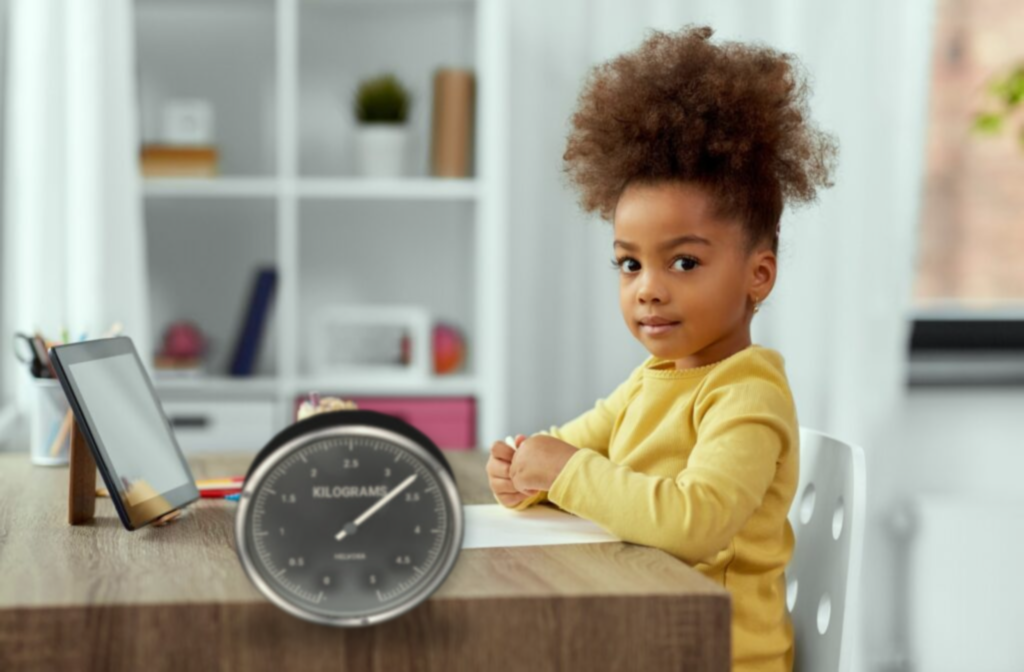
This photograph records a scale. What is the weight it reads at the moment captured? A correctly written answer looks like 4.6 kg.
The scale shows 3.25 kg
